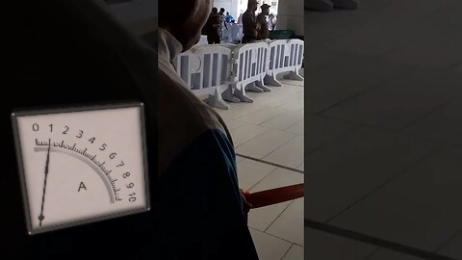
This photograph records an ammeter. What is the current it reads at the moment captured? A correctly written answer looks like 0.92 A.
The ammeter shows 1 A
